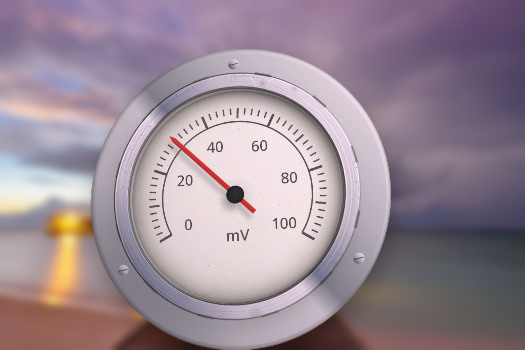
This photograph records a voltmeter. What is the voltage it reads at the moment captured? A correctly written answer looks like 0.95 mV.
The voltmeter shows 30 mV
